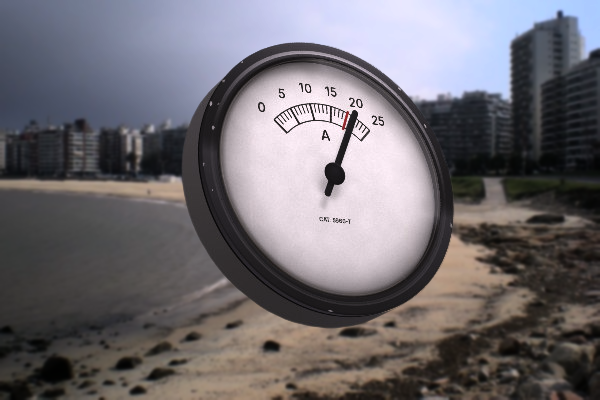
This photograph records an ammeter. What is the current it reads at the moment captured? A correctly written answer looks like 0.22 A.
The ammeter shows 20 A
